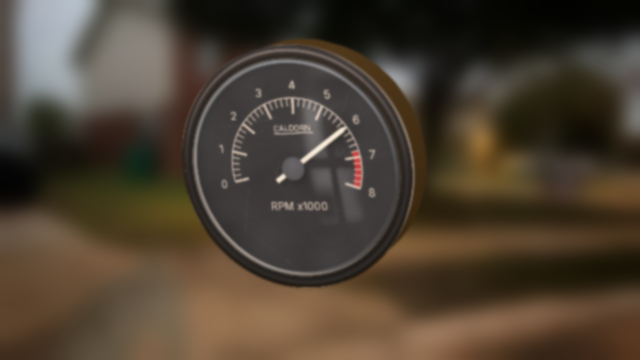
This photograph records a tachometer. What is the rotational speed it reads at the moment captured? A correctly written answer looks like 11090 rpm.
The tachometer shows 6000 rpm
